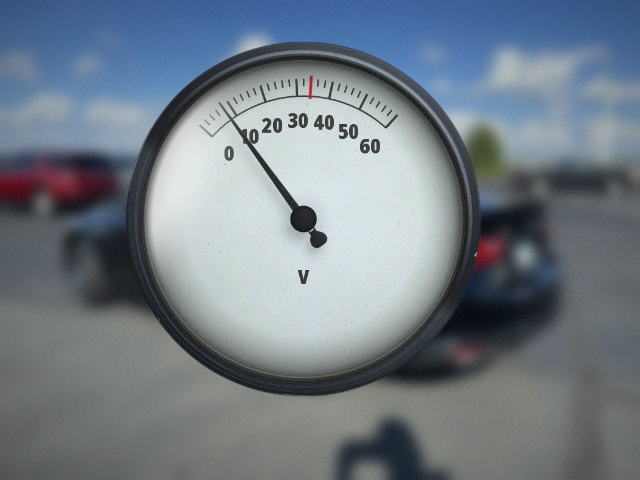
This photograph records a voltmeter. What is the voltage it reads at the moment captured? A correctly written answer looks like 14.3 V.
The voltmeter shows 8 V
